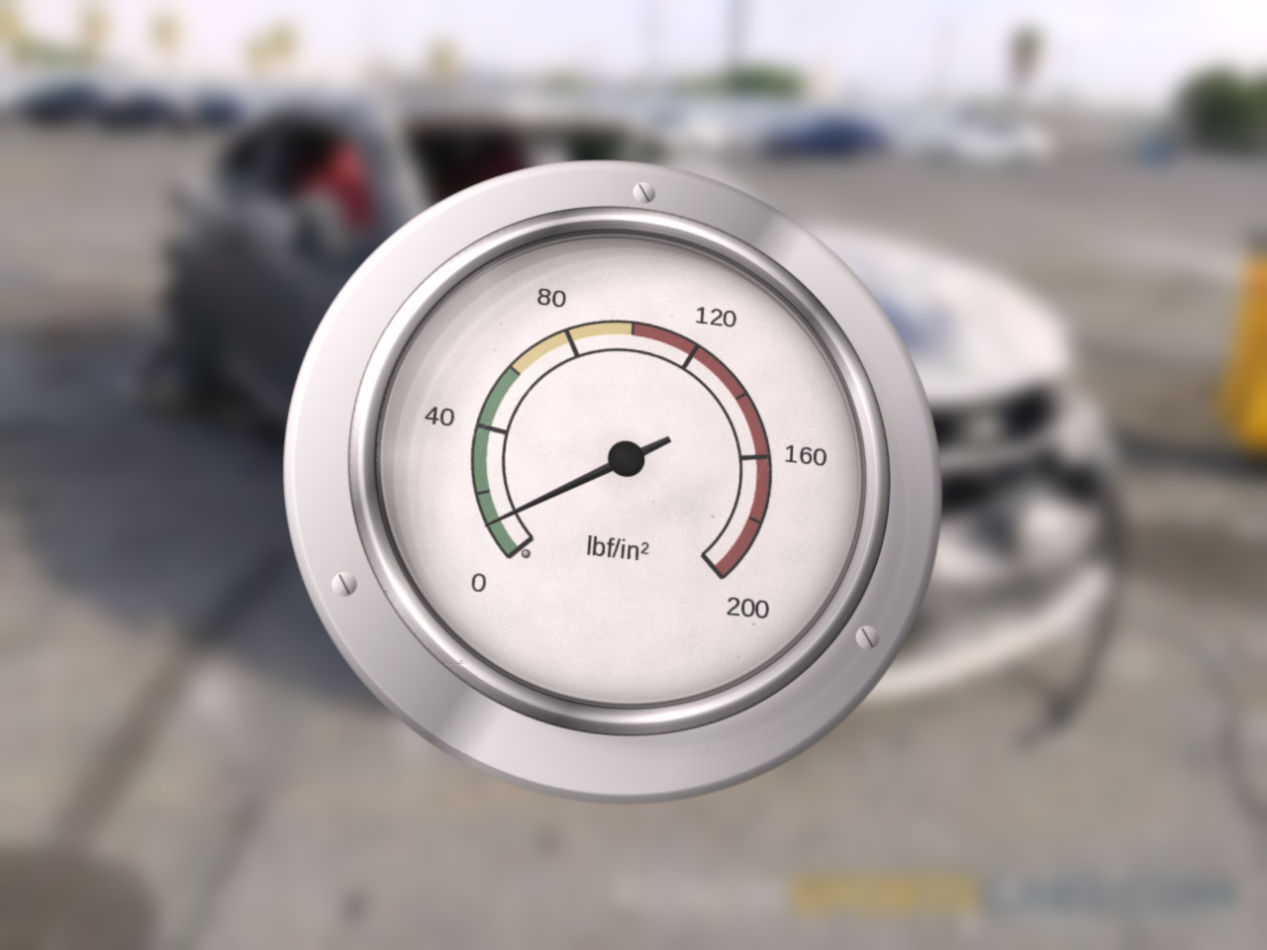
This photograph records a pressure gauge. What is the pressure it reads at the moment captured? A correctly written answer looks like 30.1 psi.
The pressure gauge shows 10 psi
